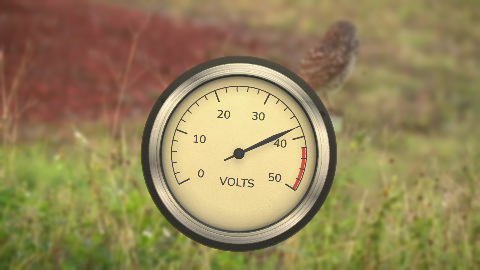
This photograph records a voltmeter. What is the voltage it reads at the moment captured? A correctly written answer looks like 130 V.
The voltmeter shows 38 V
